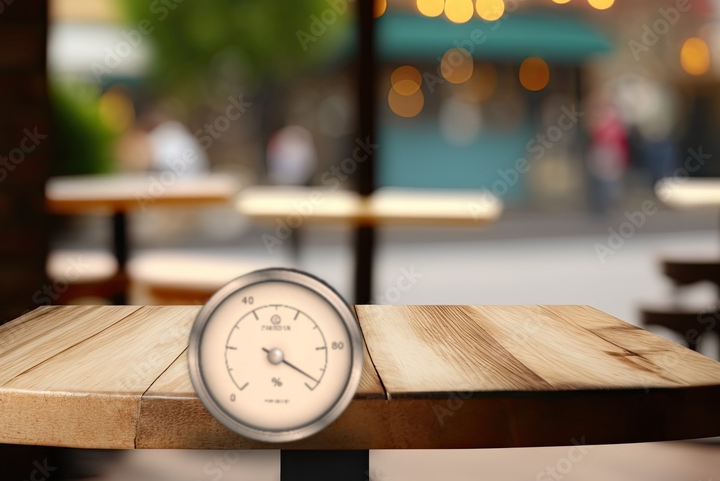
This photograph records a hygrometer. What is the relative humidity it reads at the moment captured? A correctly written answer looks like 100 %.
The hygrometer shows 95 %
